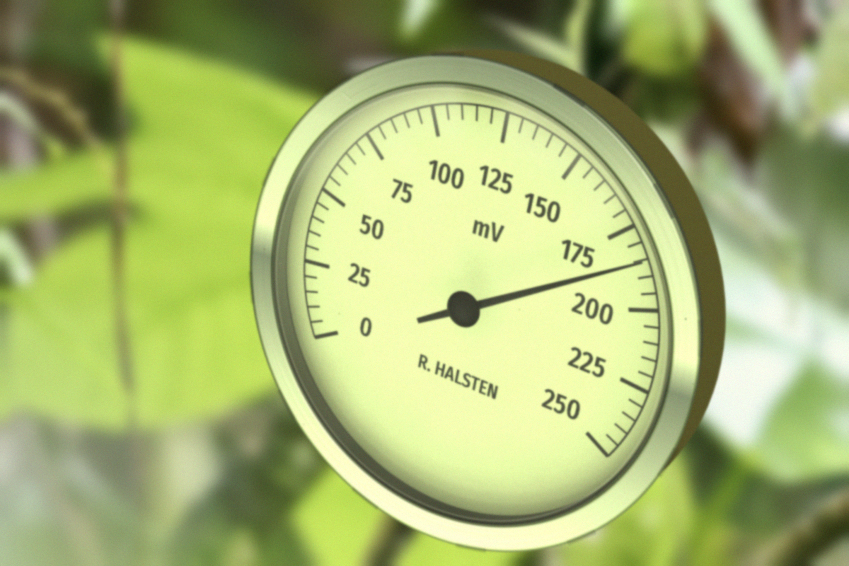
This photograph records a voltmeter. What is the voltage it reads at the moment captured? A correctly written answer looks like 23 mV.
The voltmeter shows 185 mV
